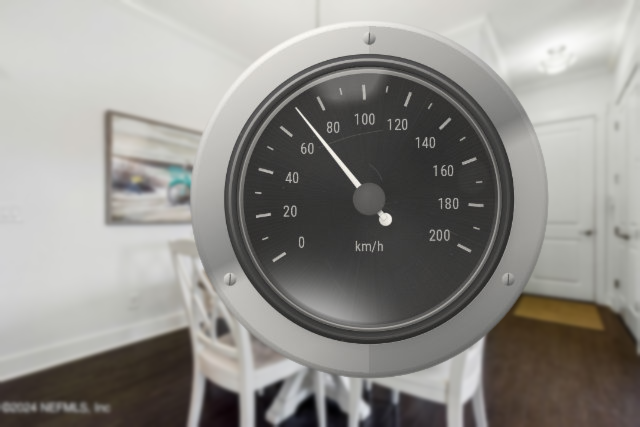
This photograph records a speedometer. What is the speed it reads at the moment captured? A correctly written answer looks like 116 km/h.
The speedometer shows 70 km/h
